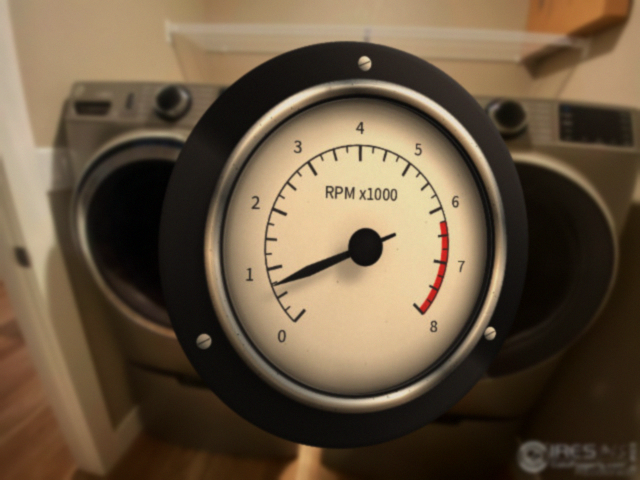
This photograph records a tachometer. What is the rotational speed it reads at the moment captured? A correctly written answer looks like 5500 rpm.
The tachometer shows 750 rpm
